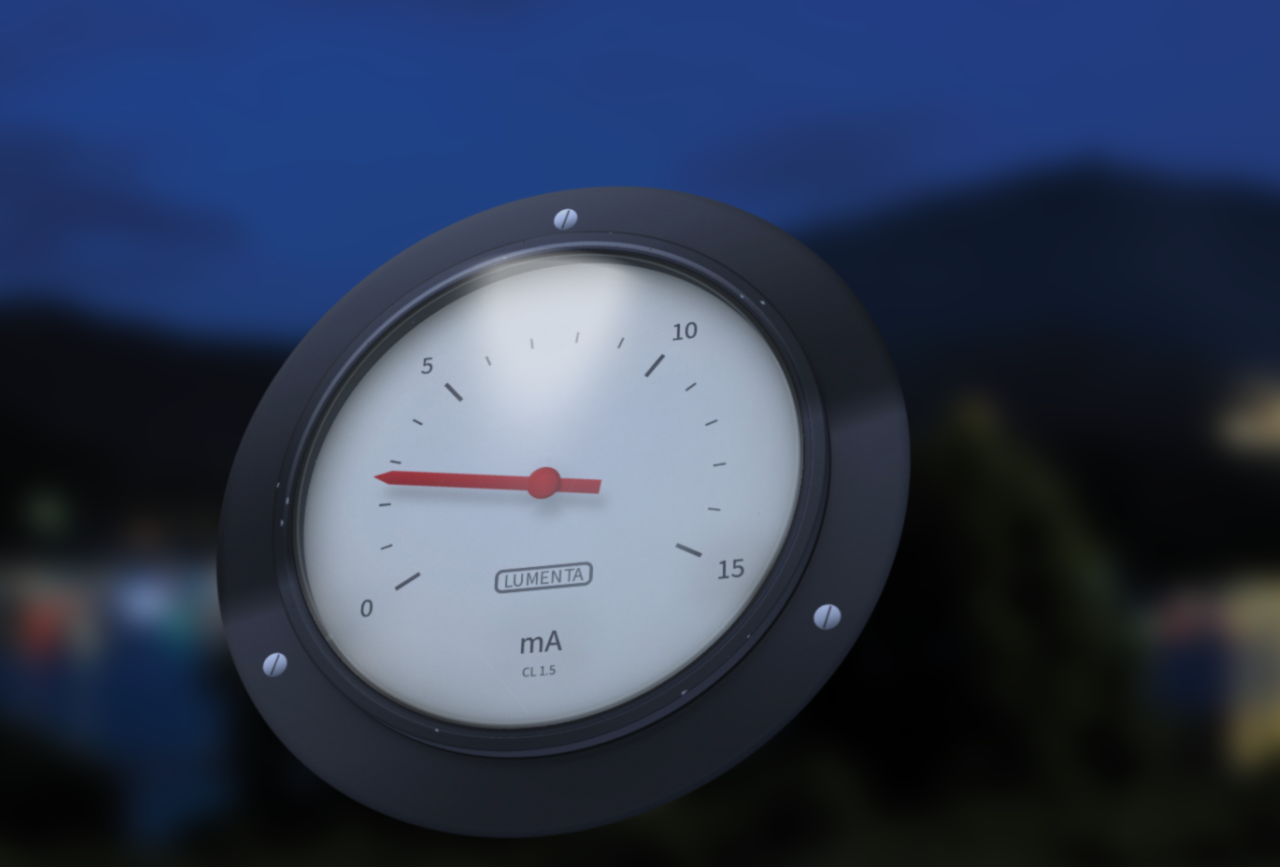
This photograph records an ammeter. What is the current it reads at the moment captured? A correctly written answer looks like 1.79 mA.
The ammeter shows 2.5 mA
